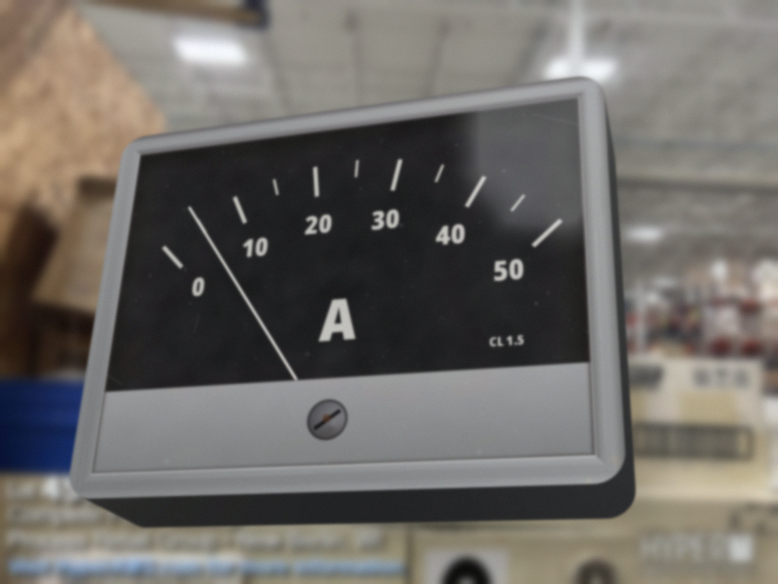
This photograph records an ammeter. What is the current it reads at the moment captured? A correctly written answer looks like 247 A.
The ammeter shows 5 A
